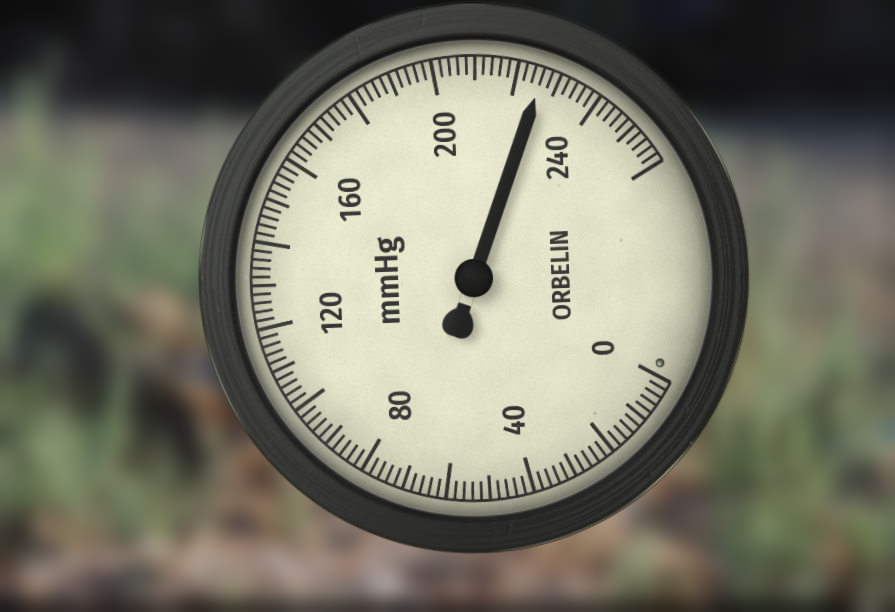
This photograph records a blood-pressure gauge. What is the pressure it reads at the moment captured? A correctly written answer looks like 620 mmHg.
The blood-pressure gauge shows 226 mmHg
